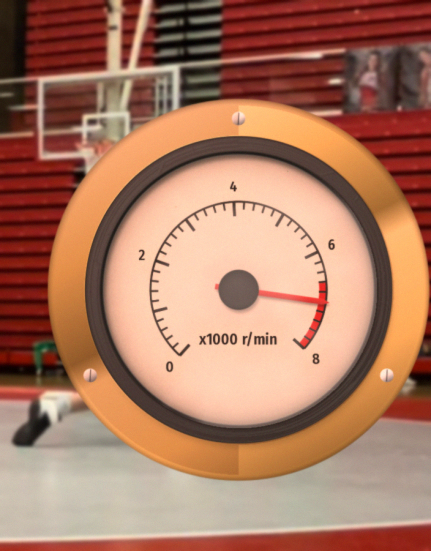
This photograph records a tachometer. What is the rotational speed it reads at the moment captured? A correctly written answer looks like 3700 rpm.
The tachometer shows 7000 rpm
